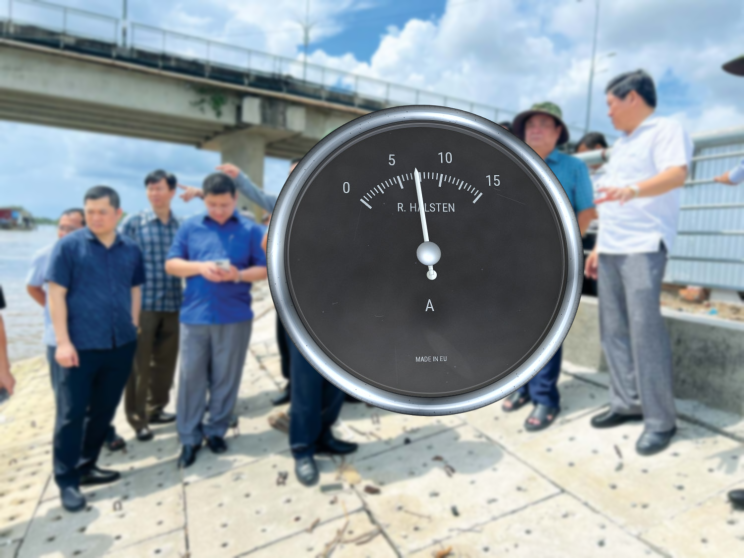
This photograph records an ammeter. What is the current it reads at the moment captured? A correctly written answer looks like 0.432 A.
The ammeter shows 7 A
